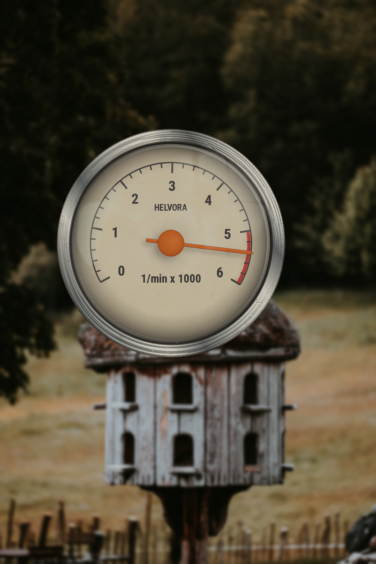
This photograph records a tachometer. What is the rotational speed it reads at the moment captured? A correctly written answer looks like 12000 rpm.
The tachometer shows 5400 rpm
